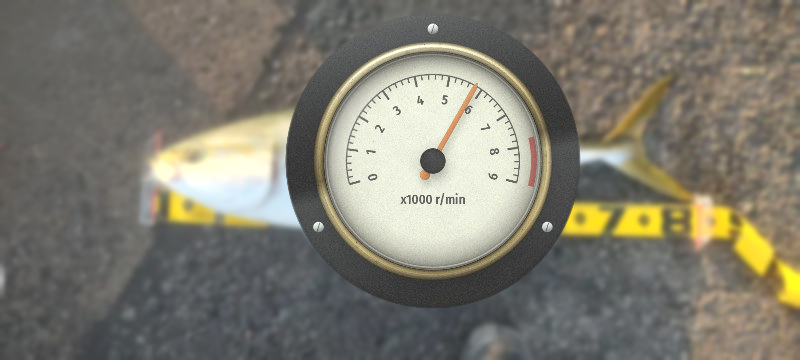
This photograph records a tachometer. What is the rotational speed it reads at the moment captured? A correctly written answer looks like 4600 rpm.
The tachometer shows 5800 rpm
